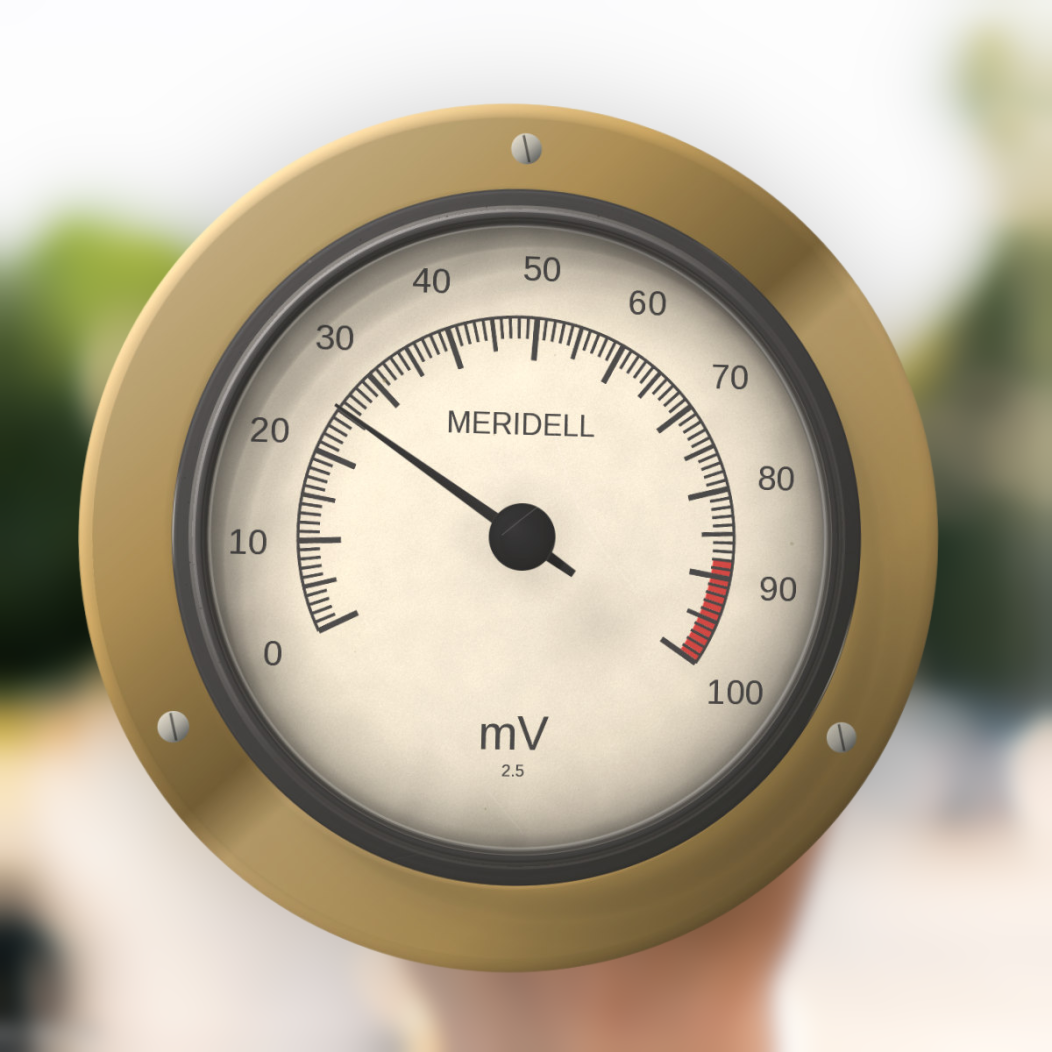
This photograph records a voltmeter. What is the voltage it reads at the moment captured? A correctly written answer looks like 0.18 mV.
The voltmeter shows 25 mV
